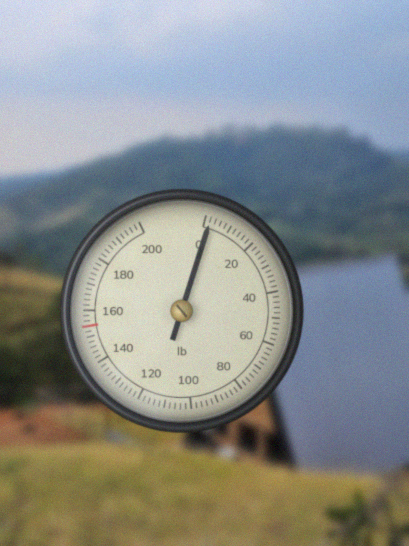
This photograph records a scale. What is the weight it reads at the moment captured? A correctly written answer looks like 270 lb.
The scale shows 2 lb
